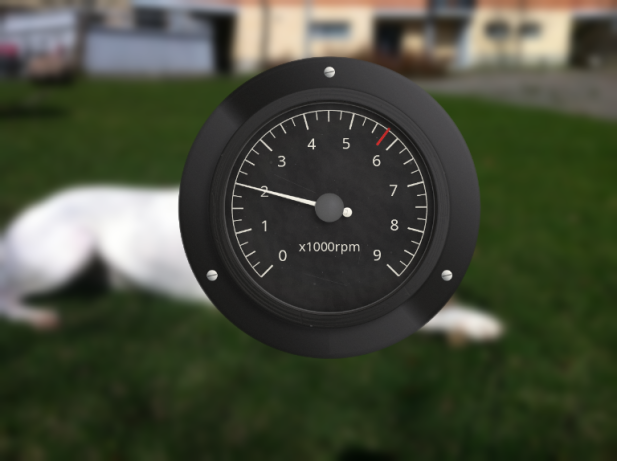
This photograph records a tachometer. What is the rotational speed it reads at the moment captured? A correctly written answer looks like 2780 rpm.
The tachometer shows 2000 rpm
